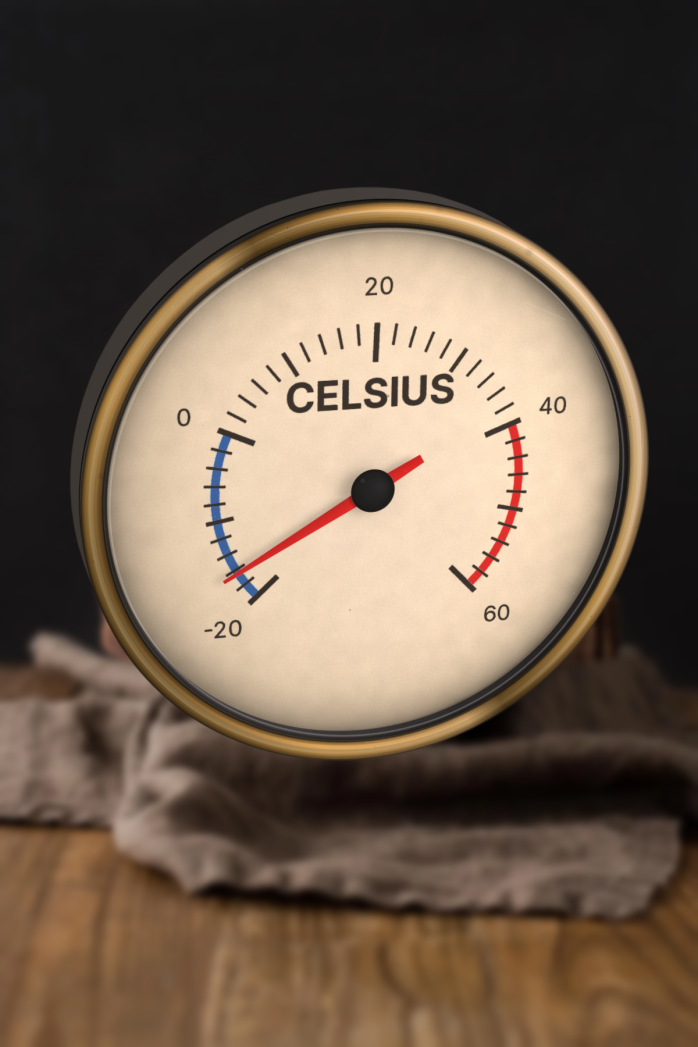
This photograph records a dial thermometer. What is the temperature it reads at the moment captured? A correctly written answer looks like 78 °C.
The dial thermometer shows -16 °C
